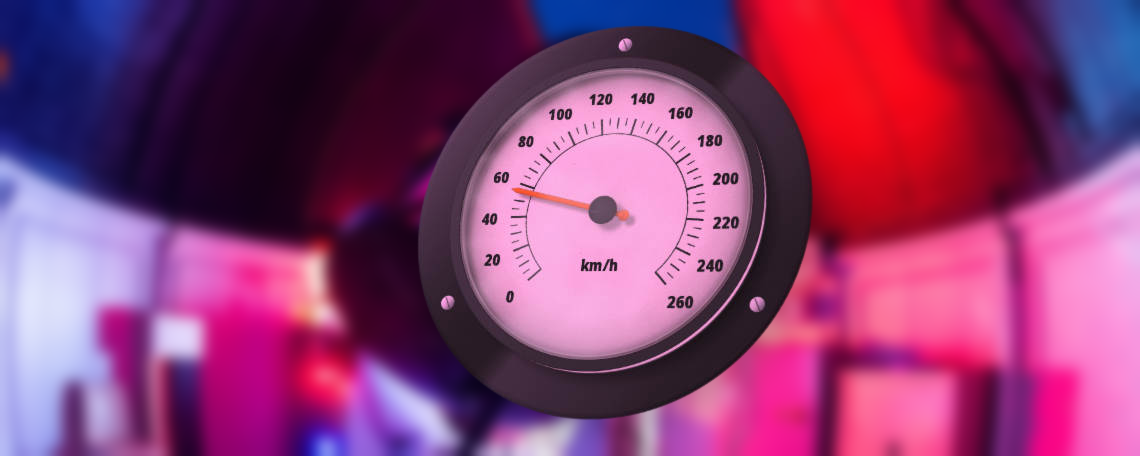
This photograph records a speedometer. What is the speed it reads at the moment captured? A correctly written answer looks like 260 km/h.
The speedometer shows 55 km/h
